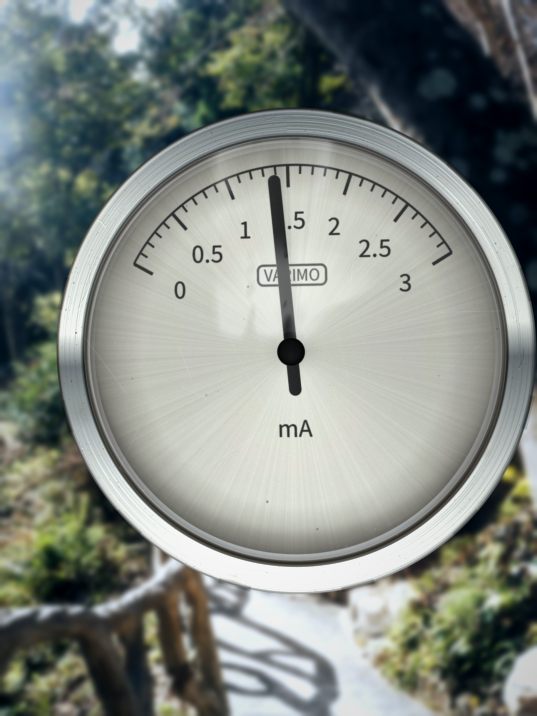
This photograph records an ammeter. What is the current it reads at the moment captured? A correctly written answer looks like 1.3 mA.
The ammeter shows 1.4 mA
